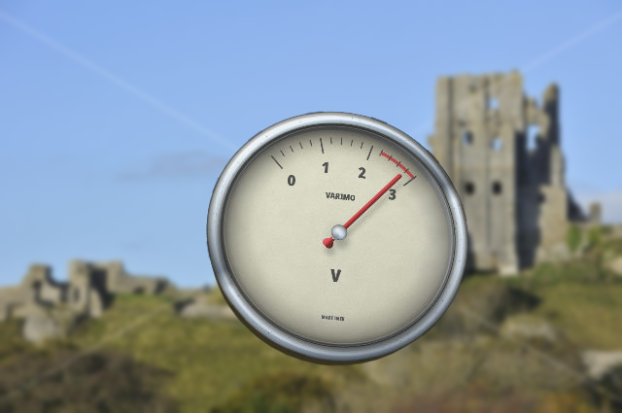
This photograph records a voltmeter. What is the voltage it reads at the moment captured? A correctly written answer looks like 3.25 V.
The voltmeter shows 2.8 V
